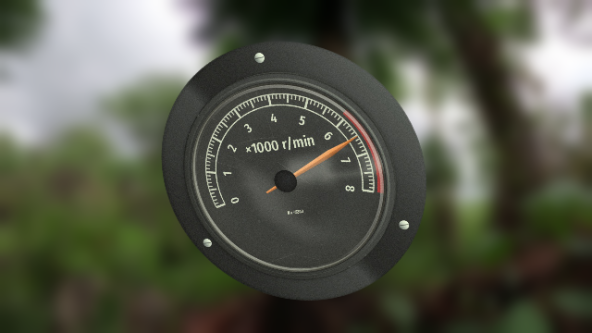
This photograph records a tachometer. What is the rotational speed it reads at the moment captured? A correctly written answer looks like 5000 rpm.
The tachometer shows 6500 rpm
